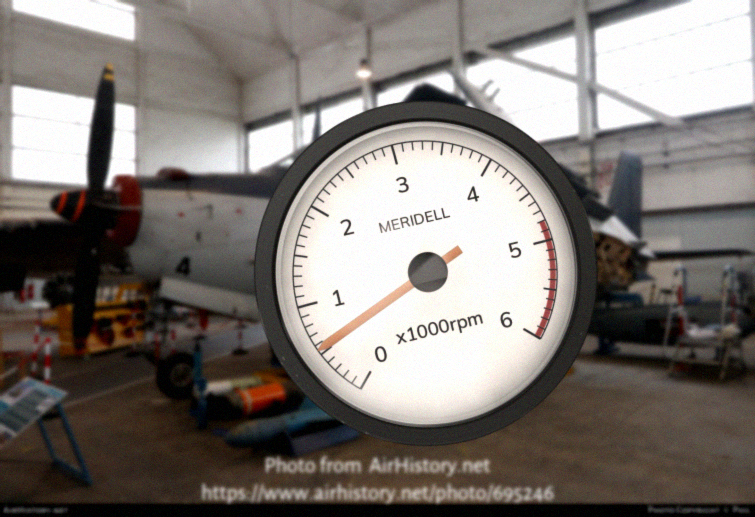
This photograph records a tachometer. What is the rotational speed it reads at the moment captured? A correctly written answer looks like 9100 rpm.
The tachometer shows 550 rpm
